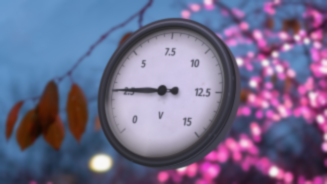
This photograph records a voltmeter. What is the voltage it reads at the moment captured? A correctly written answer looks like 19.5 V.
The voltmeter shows 2.5 V
